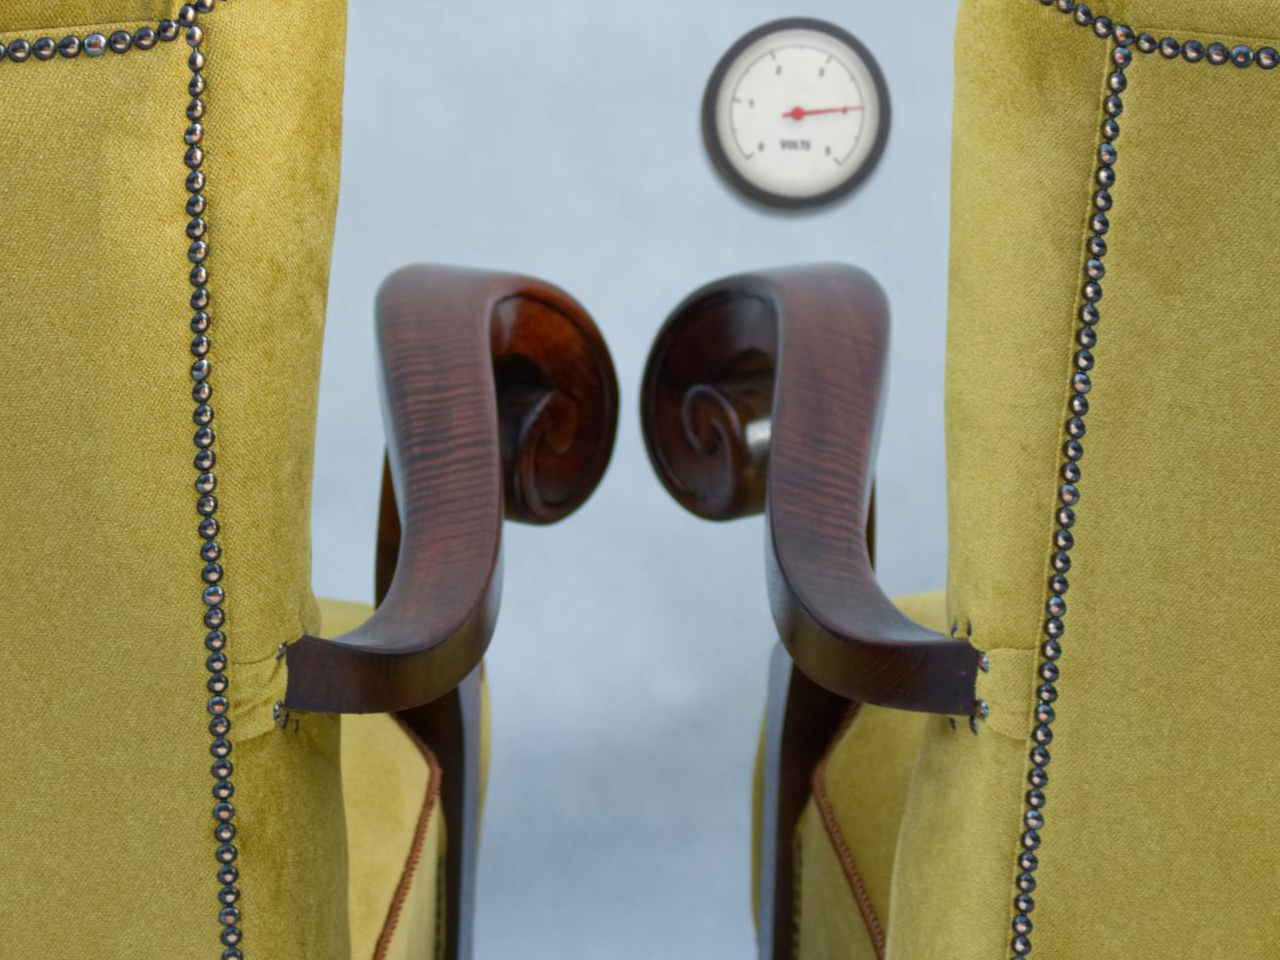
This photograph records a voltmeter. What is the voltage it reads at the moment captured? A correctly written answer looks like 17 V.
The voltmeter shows 4 V
